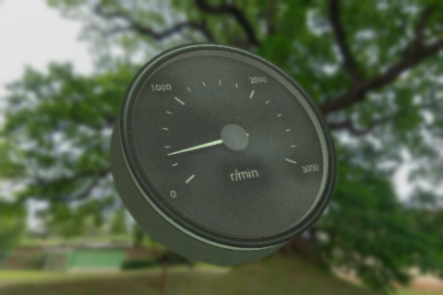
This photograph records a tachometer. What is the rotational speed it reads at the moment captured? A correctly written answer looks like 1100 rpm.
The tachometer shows 300 rpm
